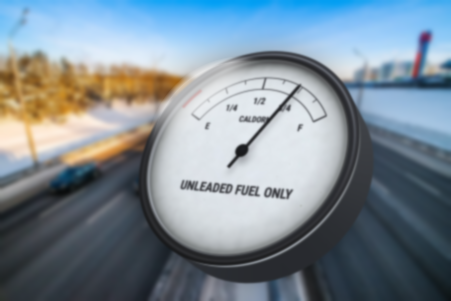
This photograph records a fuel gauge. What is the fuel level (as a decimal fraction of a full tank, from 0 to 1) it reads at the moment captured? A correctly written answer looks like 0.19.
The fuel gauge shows 0.75
